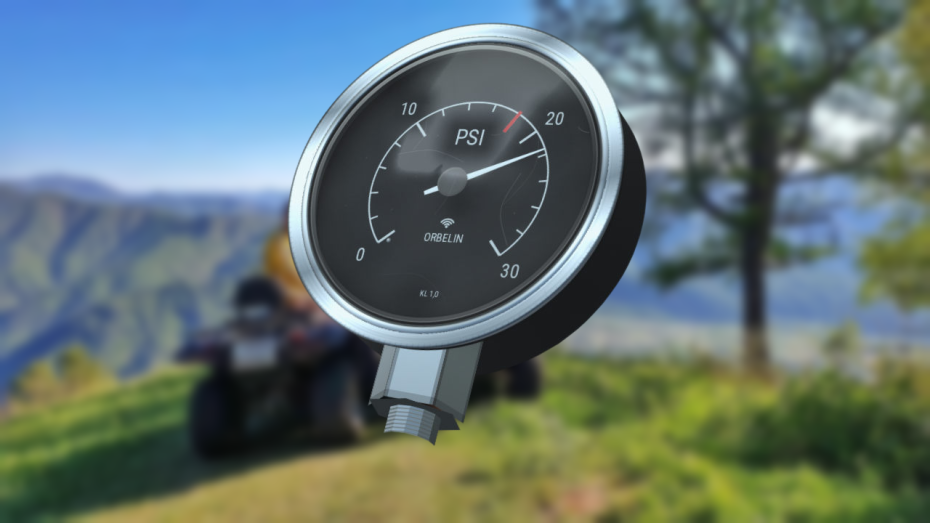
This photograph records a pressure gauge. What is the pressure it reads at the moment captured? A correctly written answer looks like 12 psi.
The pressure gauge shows 22 psi
